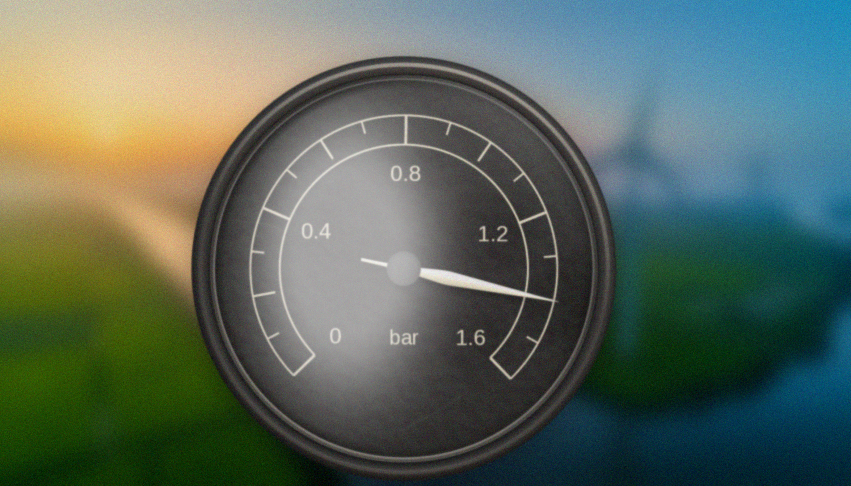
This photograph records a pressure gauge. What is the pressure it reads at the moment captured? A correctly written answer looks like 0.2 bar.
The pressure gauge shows 1.4 bar
